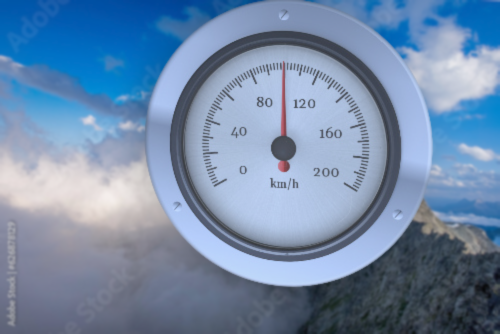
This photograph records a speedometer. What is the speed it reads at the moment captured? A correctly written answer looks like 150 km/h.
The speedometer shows 100 km/h
